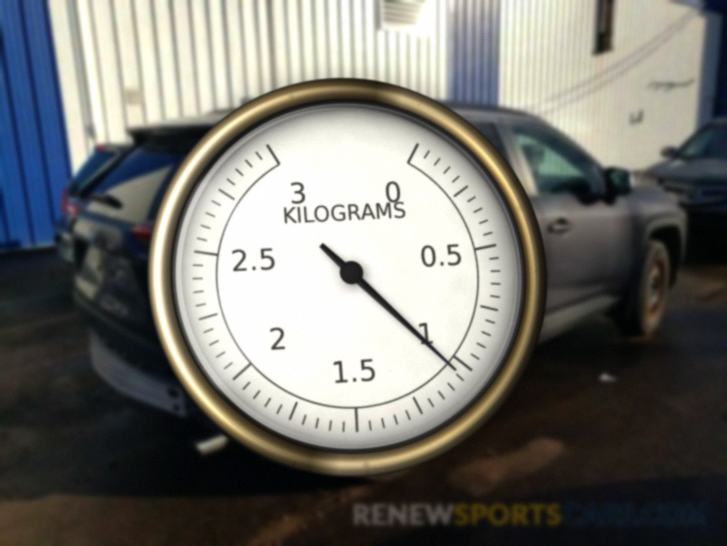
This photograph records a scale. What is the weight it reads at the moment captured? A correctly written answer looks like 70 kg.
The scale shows 1.05 kg
